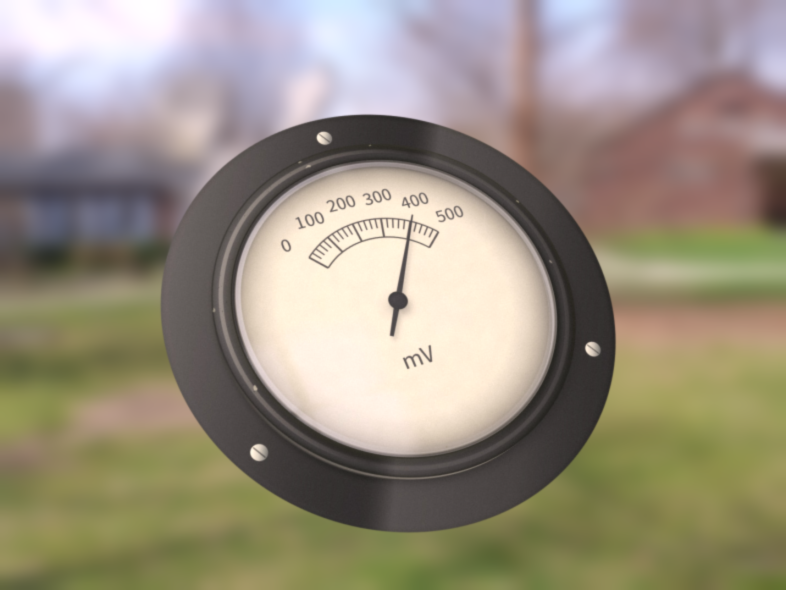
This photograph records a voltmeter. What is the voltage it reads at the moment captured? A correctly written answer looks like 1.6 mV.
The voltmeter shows 400 mV
